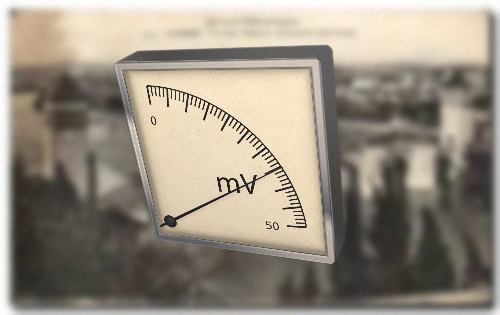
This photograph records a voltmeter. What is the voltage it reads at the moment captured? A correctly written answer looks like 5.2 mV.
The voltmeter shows 35 mV
